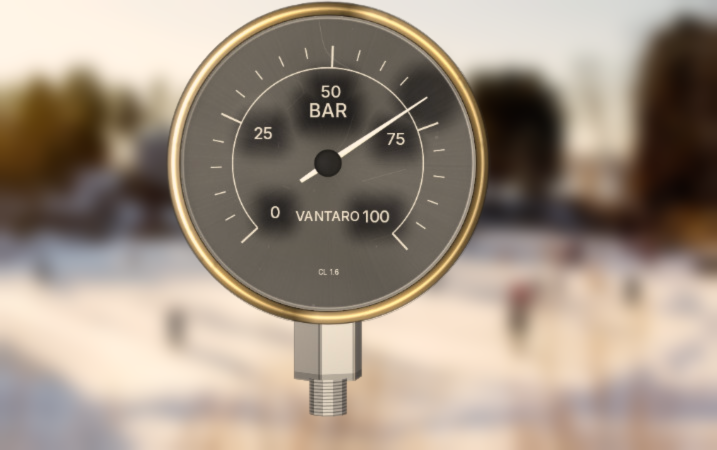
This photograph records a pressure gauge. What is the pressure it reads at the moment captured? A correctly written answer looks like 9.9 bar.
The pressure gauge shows 70 bar
